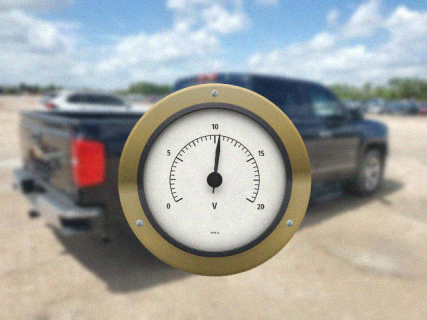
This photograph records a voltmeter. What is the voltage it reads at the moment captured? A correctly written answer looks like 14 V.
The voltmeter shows 10.5 V
